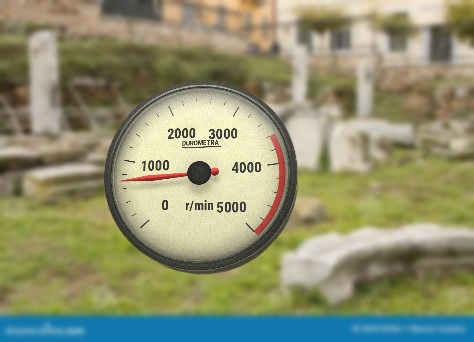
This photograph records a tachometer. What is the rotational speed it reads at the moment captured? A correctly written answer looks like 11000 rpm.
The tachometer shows 700 rpm
